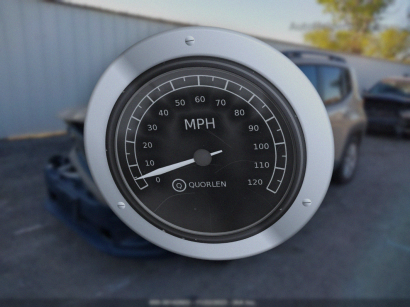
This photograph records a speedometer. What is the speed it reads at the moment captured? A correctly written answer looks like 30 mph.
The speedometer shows 5 mph
